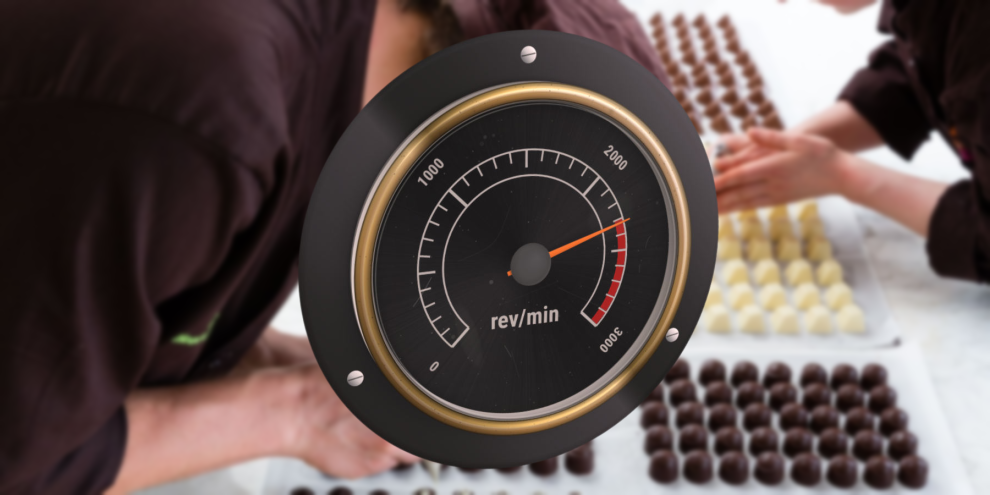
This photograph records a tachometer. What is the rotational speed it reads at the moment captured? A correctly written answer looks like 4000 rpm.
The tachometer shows 2300 rpm
